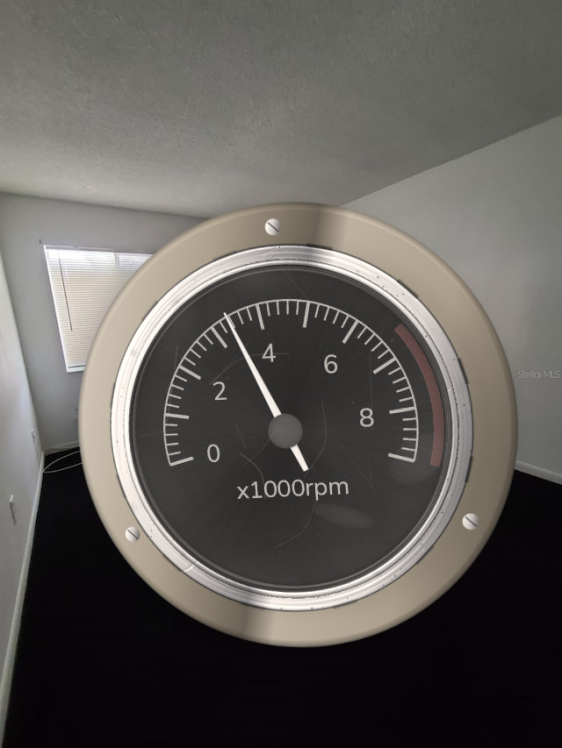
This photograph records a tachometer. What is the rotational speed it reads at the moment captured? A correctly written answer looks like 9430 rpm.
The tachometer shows 3400 rpm
